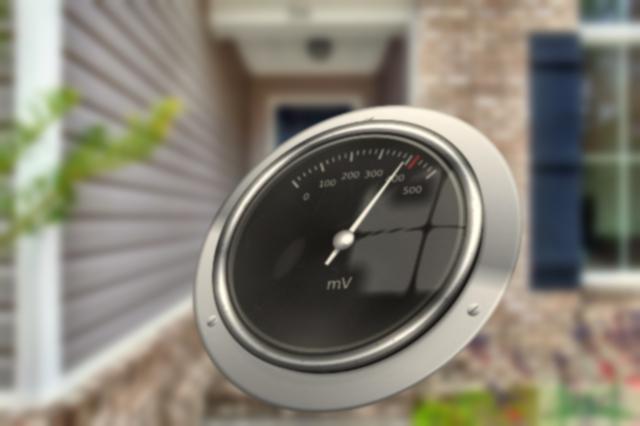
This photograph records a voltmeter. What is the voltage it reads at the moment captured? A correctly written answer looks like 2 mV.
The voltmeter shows 400 mV
